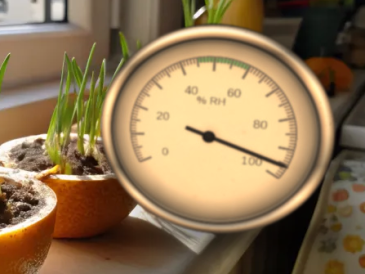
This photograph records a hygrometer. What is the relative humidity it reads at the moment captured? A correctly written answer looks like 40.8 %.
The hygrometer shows 95 %
